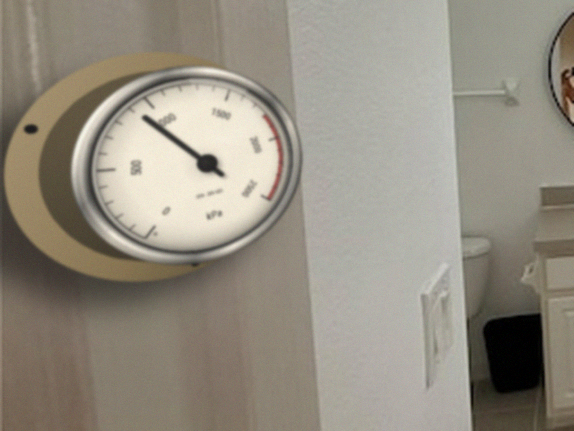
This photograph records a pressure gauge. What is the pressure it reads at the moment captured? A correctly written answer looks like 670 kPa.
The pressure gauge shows 900 kPa
